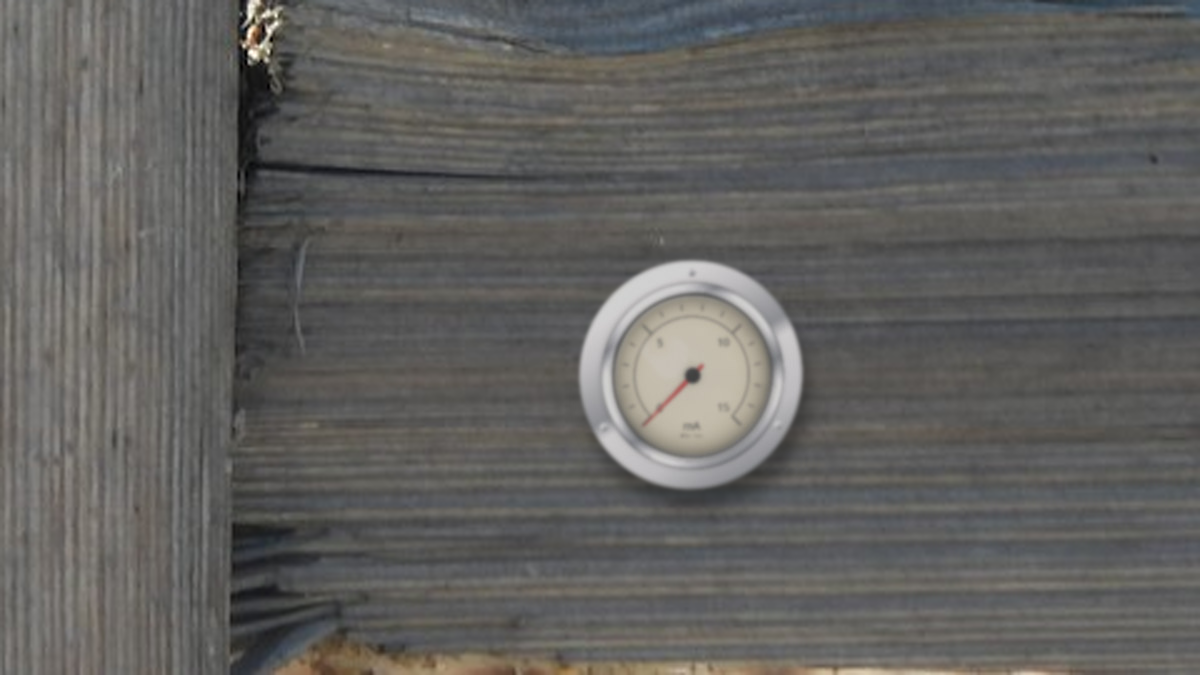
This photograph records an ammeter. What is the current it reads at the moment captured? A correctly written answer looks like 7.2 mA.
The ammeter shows 0 mA
